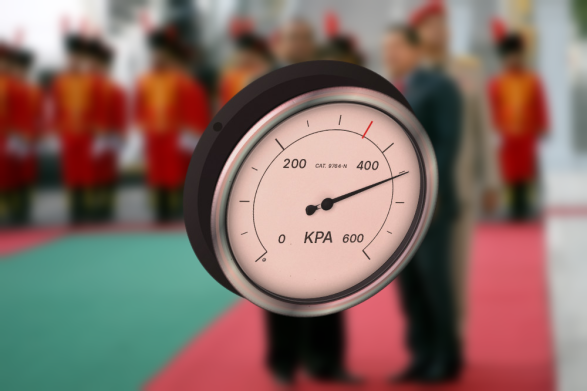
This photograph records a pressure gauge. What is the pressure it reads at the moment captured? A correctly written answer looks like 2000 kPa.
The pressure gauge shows 450 kPa
